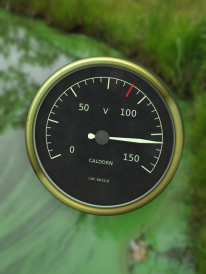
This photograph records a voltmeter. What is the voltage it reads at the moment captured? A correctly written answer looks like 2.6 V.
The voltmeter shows 130 V
